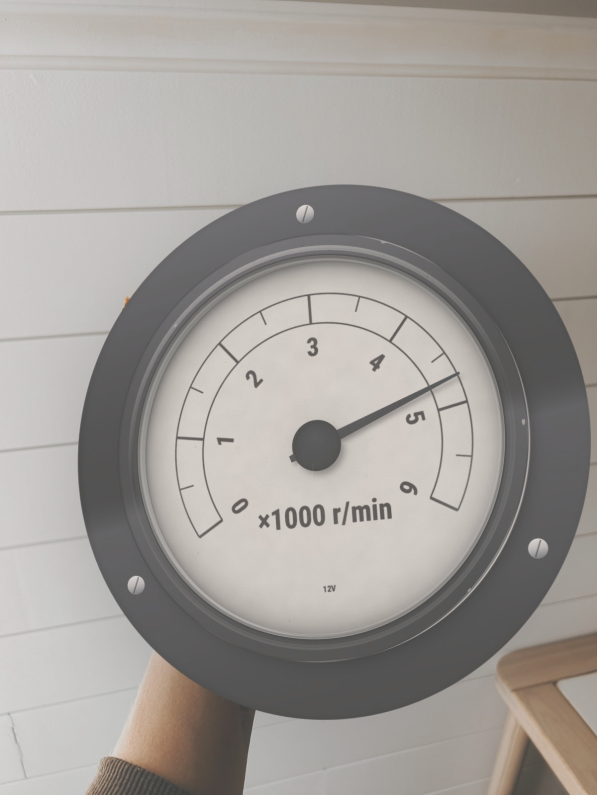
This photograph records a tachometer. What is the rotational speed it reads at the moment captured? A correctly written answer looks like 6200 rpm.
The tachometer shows 4750 rpm
